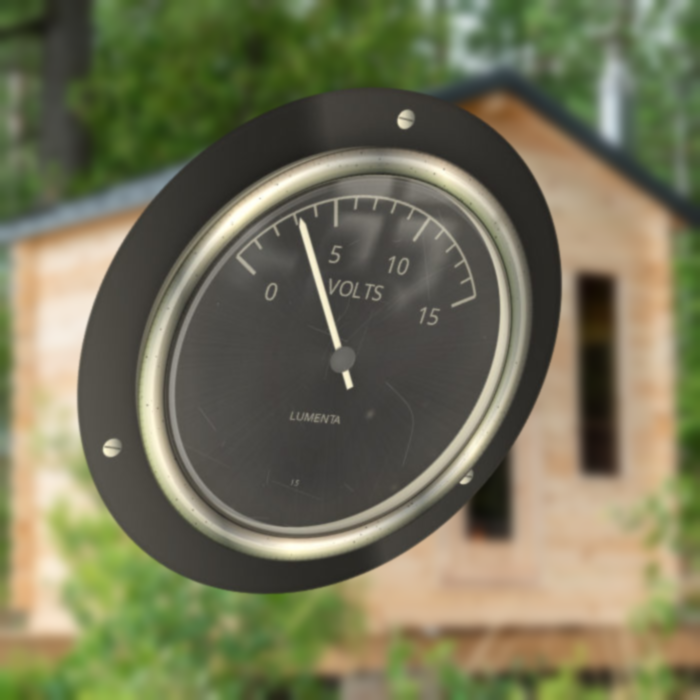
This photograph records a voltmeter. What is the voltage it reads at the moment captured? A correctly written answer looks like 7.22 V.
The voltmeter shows 3 V
